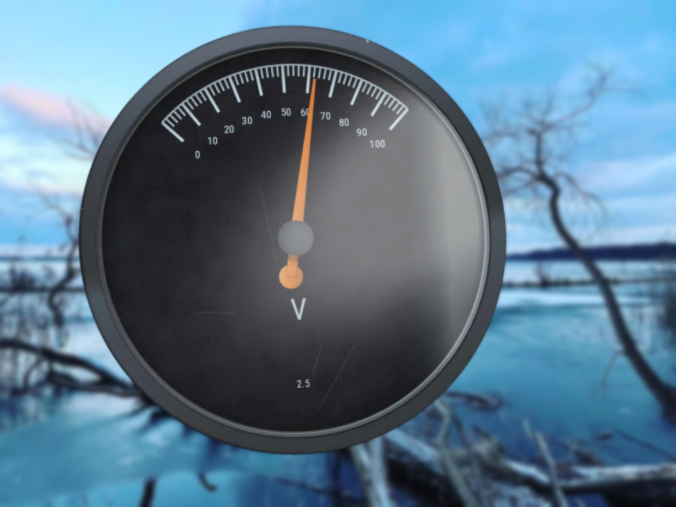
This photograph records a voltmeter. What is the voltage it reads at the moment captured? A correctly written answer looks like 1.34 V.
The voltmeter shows 62 V
